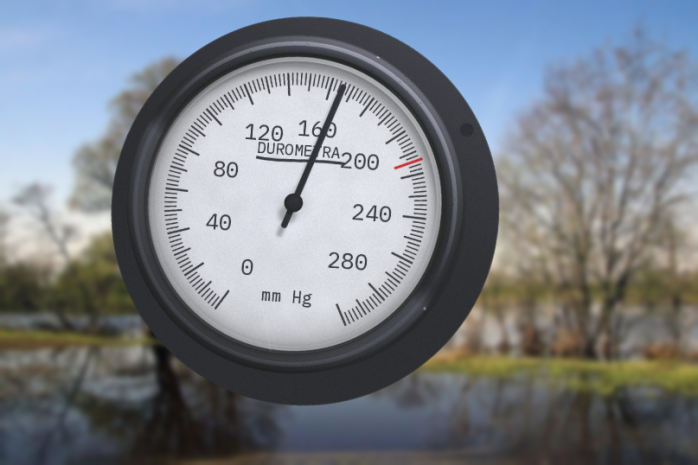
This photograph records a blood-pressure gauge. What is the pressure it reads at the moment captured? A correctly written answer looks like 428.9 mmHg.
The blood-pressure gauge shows 166 mmHg
